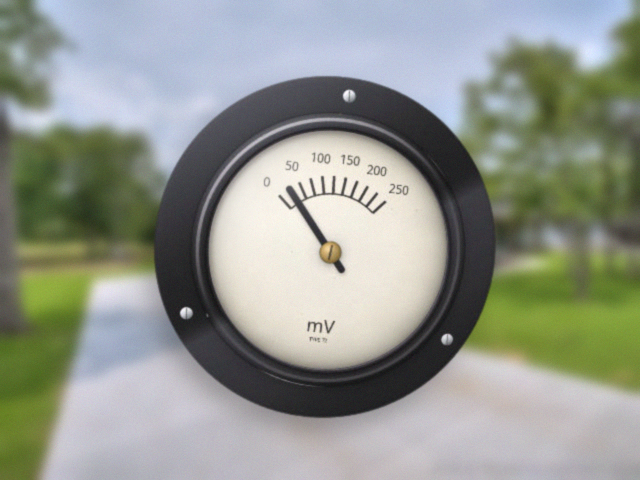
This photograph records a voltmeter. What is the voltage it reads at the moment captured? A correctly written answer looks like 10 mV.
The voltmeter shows 25 mV
